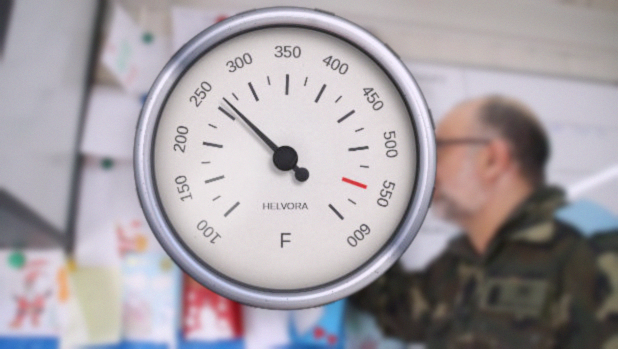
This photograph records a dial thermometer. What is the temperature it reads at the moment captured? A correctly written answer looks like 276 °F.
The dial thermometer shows 262.5 °F
